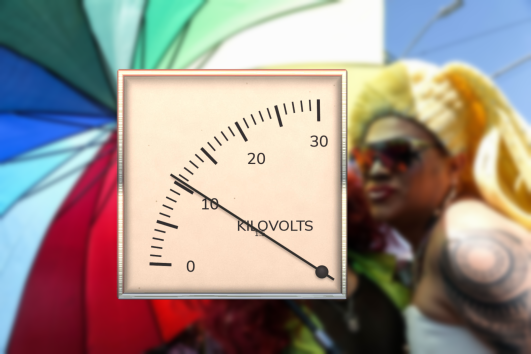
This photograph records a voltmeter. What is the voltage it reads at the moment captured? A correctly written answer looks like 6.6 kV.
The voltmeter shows 10.5 kV
